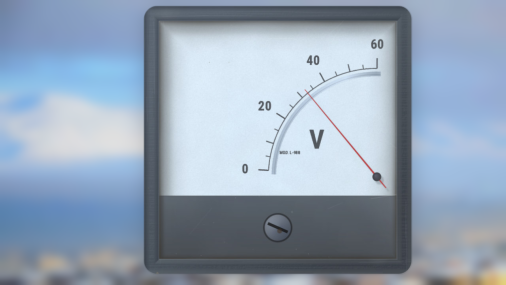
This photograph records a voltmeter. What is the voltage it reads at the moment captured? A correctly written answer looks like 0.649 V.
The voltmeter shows 32.5 V
